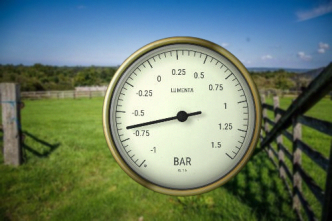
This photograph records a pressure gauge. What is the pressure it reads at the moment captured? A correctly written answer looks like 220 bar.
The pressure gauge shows -0.65 bar
